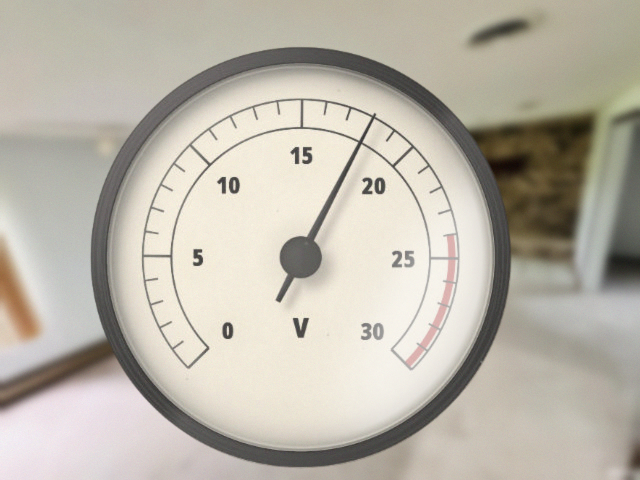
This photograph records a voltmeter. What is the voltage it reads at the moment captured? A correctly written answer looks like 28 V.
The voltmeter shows 18 V
